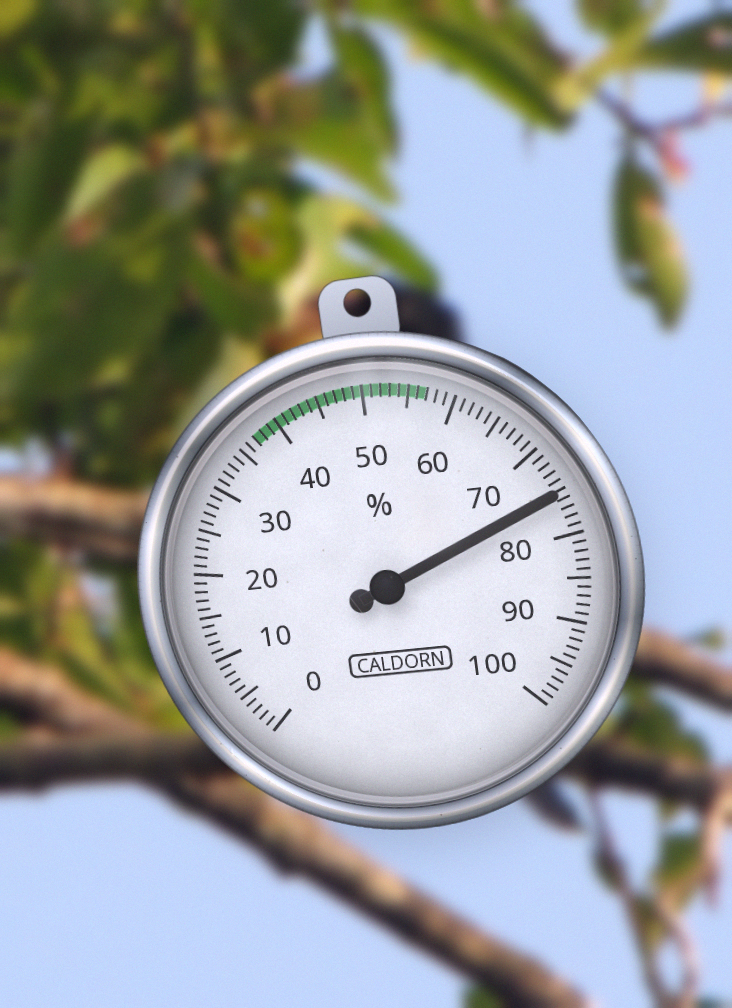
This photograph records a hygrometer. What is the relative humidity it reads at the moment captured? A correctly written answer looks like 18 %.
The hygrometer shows 75 %
